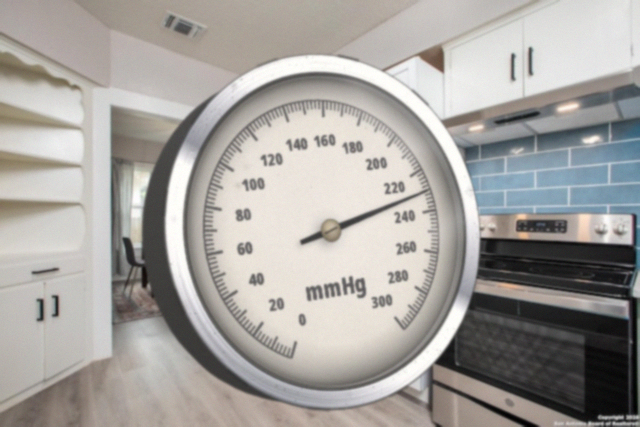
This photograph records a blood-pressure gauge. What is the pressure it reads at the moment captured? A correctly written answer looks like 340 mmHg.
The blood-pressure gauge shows 230 mmHg
